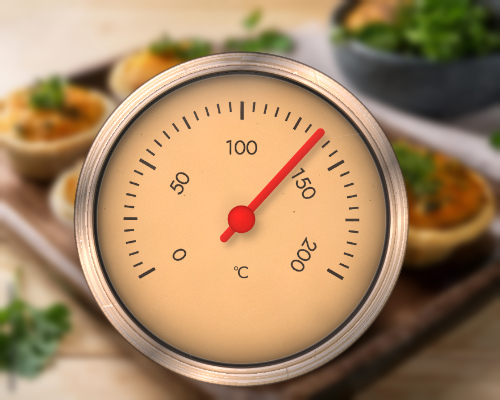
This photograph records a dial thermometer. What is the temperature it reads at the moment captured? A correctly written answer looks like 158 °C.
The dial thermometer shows 135 °C
